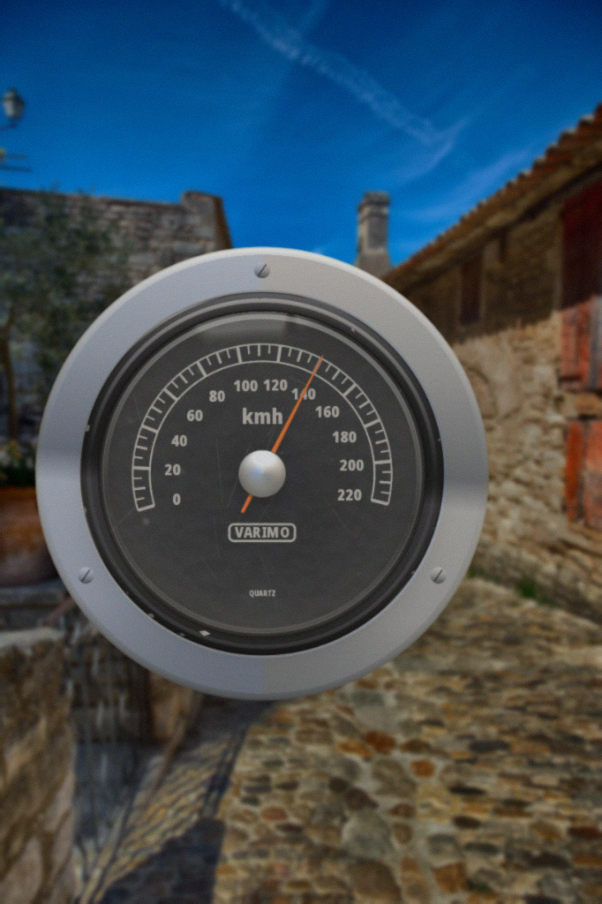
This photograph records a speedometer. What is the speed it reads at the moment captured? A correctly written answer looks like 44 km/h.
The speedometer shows 140 km/h
